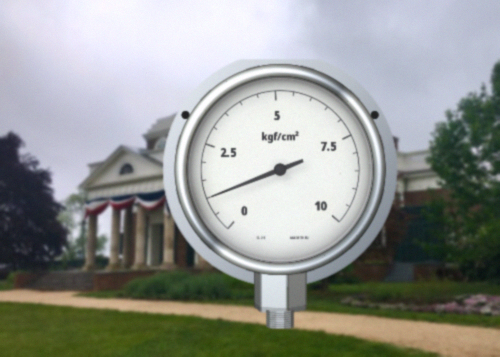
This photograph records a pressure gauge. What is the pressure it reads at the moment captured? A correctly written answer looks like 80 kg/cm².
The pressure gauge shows 1 kg/cm²
